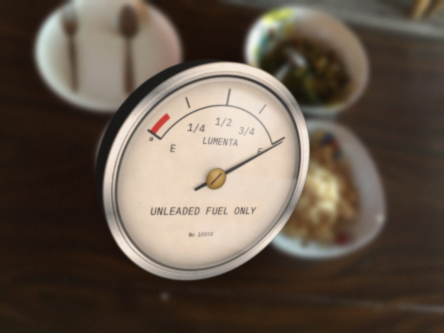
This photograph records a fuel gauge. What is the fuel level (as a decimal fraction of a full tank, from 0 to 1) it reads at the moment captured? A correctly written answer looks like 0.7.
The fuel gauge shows 1
